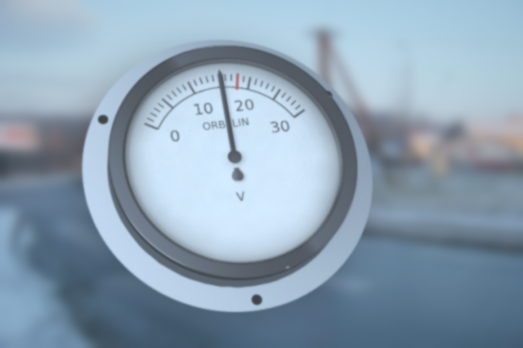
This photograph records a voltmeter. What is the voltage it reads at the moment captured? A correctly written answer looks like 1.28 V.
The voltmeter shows 15 V
